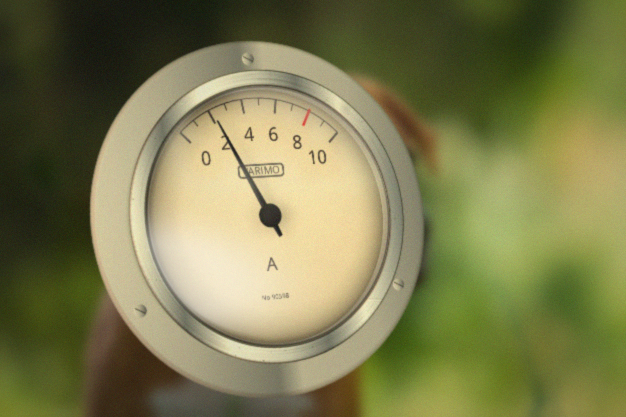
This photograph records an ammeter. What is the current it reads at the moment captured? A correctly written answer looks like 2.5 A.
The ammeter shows 2 A
